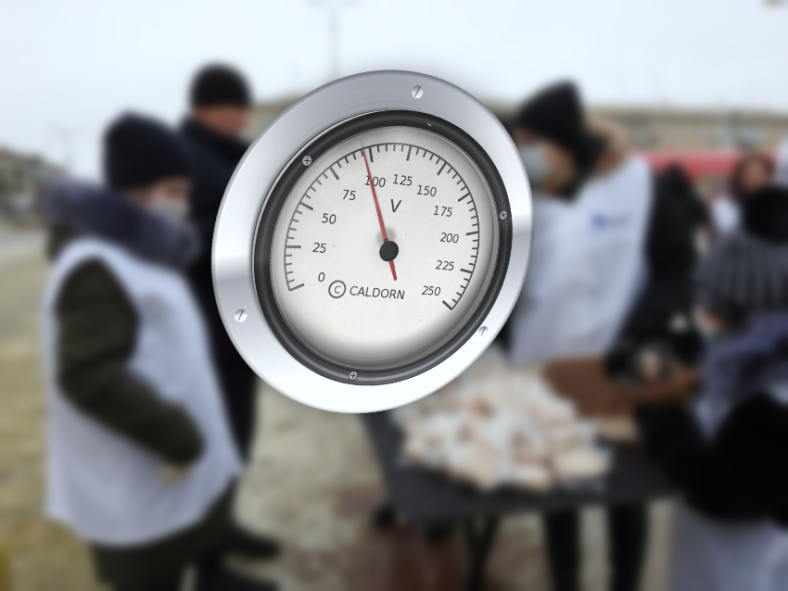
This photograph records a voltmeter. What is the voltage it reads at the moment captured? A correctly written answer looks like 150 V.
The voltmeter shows 95 V
